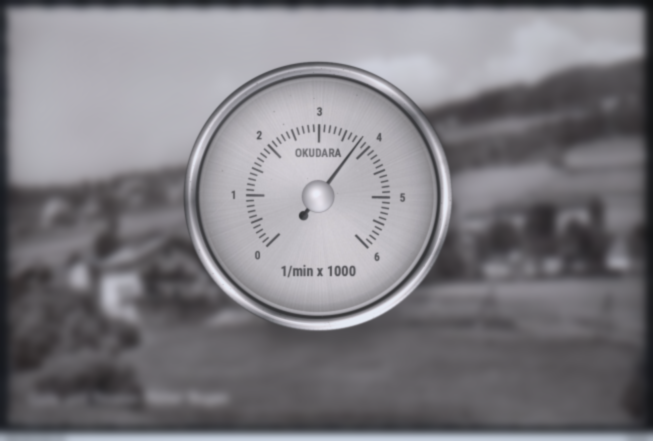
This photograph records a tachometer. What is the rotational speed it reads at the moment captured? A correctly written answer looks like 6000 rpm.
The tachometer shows 3800 rpm
